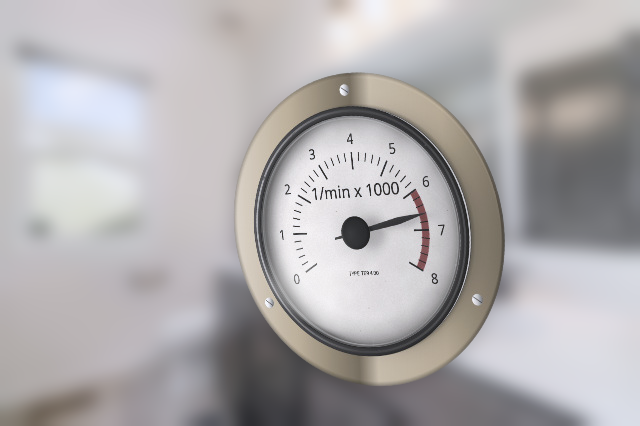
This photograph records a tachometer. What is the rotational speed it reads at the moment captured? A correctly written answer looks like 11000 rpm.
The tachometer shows 6600 rpm
